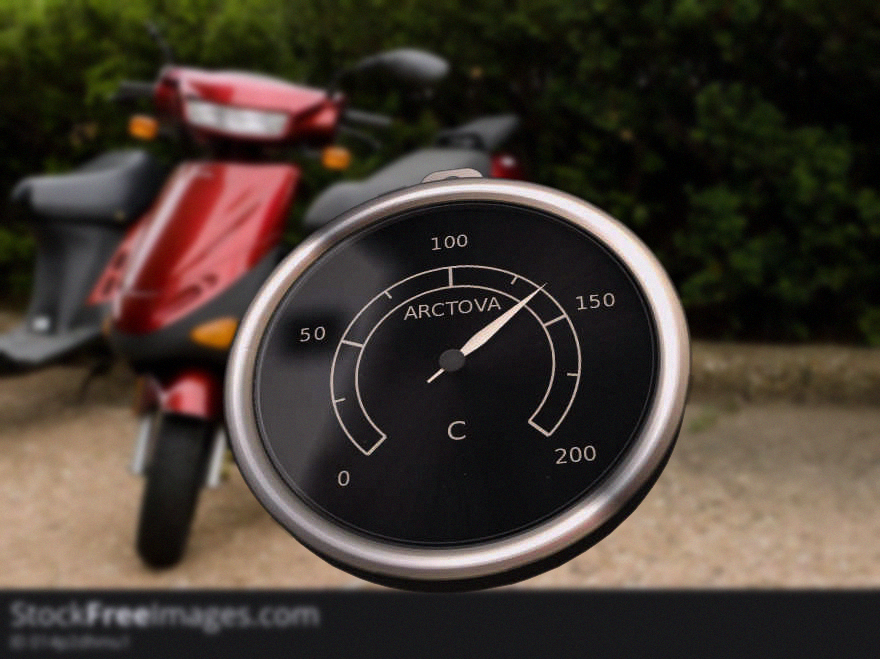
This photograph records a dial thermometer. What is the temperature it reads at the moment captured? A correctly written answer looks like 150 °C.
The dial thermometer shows 137.5 °C
